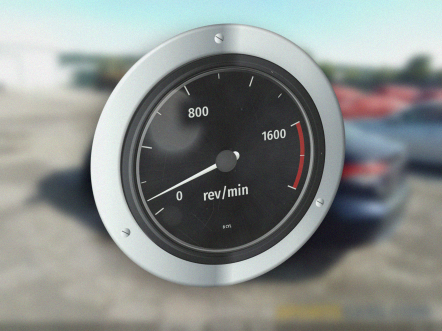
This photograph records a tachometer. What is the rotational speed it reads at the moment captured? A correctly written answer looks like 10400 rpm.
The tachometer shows 100 rpm
